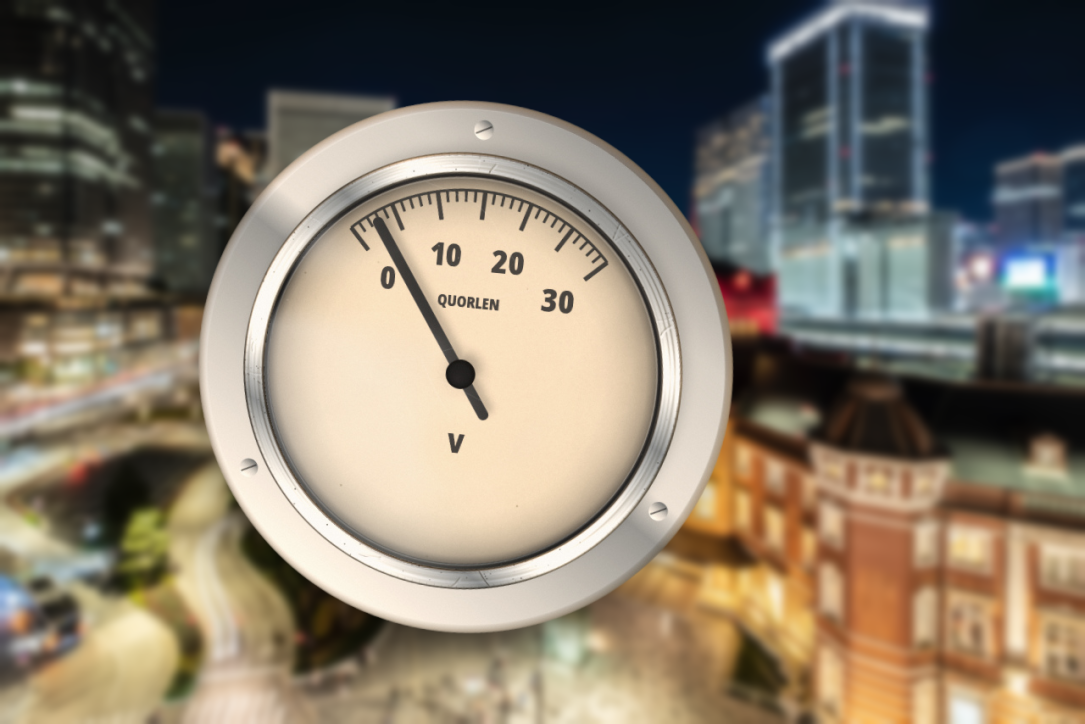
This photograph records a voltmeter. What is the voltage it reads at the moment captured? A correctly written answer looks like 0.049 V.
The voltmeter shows 3 V
